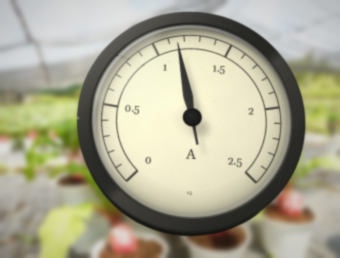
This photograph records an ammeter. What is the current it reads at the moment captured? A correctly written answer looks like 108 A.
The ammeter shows 1.15 A
